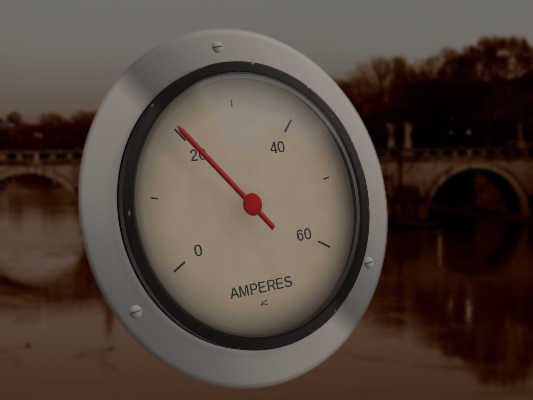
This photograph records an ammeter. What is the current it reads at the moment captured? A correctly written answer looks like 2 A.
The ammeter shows 20 A
